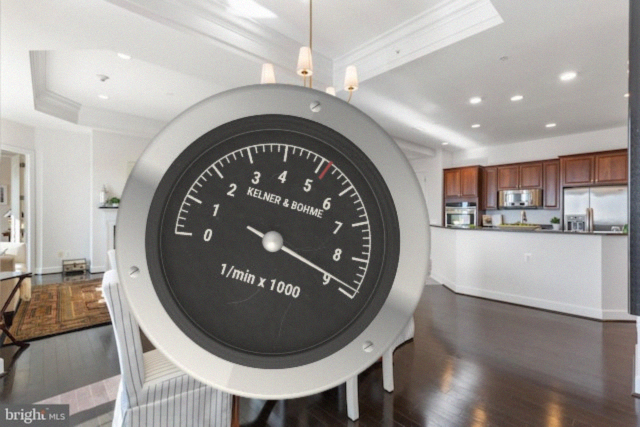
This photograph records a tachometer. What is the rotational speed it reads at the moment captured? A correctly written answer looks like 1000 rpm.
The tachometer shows 8800 rpm
